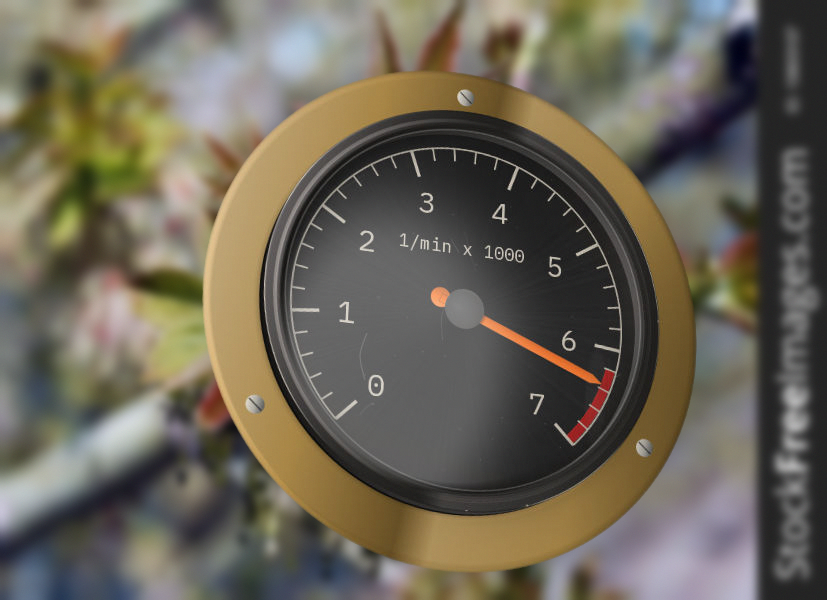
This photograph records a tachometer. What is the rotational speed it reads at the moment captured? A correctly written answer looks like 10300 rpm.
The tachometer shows 6400 rpm
